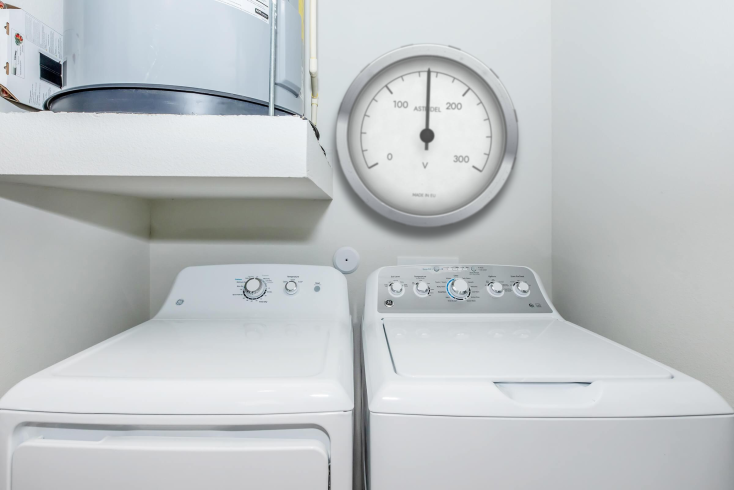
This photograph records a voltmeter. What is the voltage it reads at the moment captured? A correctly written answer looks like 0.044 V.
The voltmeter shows 150 V
